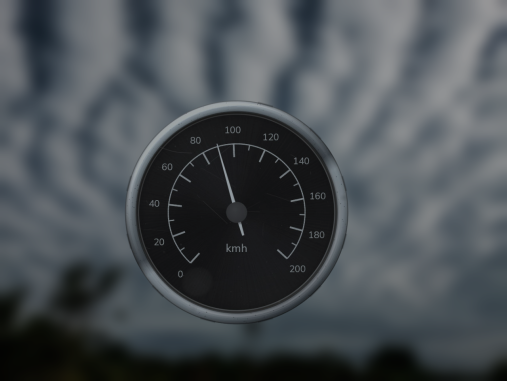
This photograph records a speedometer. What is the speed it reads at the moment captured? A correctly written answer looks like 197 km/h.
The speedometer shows 90 km/h
